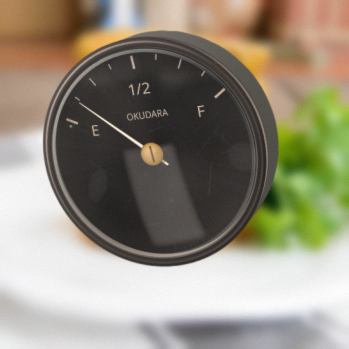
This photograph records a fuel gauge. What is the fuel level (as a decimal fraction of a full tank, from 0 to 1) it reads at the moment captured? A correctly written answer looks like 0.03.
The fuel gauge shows 0.125
